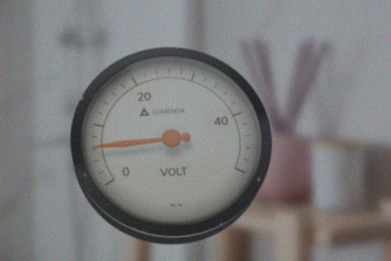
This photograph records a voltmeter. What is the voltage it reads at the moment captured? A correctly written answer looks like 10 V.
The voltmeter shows 6 V
